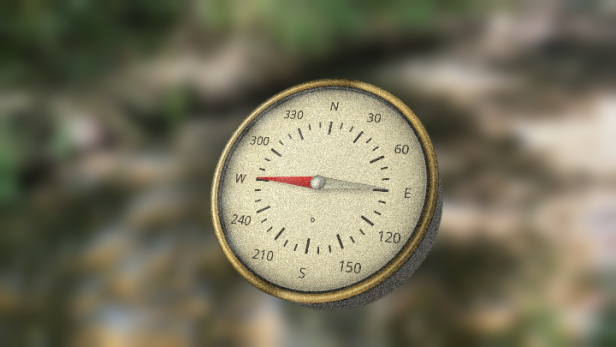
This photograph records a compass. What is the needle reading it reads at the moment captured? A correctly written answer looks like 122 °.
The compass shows 270 °
